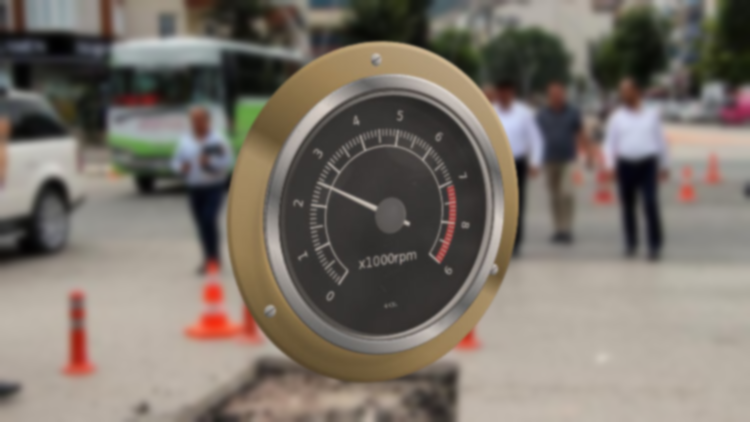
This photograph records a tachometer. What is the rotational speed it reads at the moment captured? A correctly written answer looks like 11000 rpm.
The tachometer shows 2500 rpm
